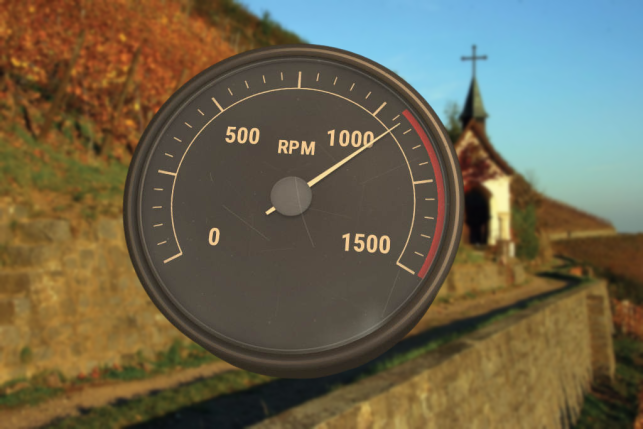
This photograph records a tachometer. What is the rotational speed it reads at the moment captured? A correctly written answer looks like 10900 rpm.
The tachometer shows 1075 rpm
